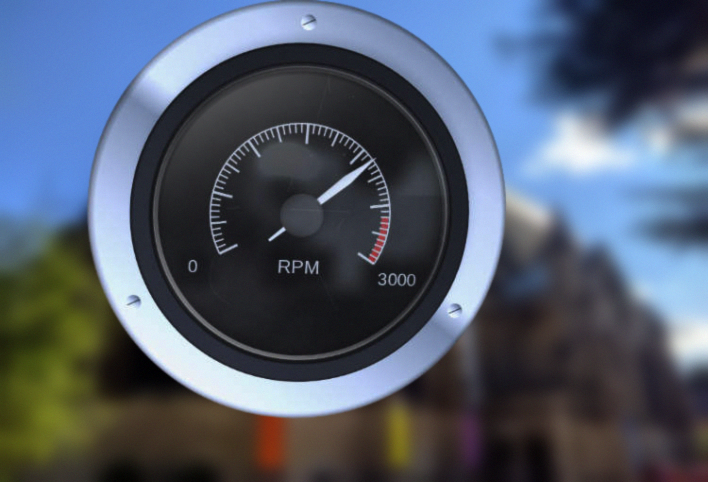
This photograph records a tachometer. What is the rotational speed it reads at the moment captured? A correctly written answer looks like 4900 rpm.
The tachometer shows 2100 rpm
